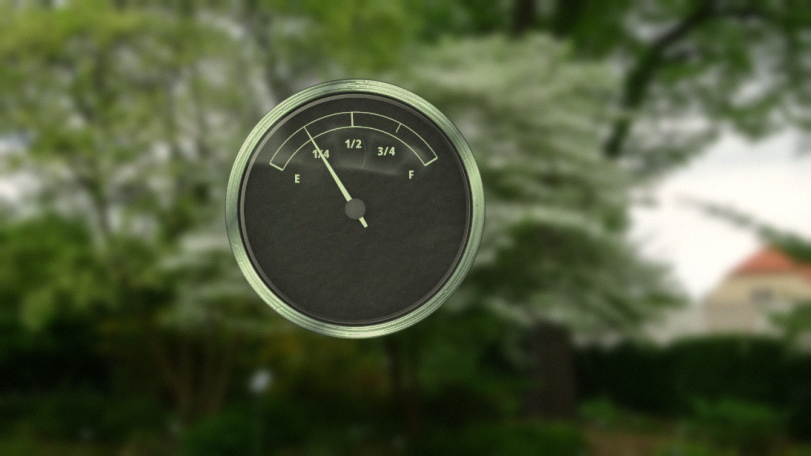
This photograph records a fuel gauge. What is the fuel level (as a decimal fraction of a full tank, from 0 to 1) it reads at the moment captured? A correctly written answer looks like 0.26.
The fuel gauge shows 0.25
